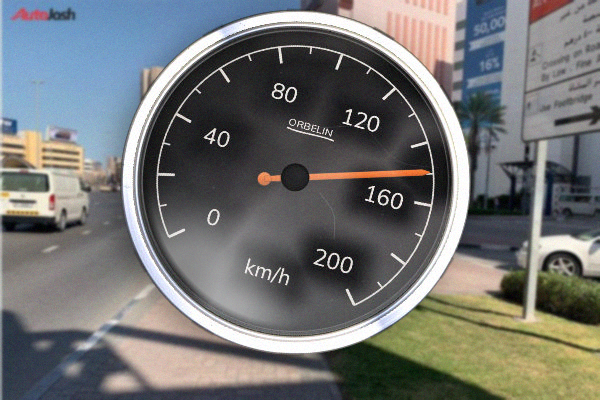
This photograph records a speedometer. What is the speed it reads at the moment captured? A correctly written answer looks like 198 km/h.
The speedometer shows 150 km/h
